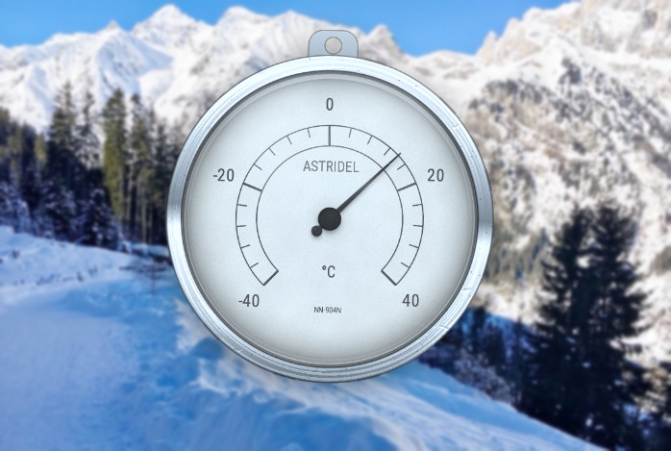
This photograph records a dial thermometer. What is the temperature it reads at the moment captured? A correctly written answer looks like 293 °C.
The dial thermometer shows 14 °C
